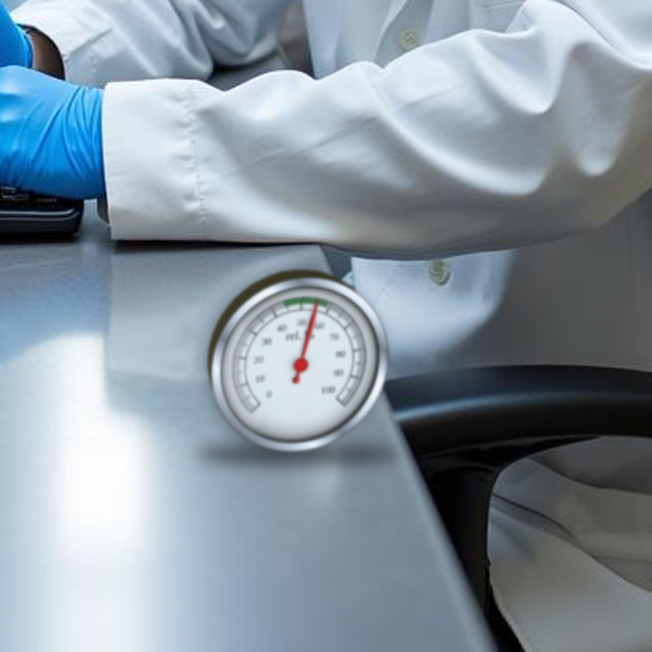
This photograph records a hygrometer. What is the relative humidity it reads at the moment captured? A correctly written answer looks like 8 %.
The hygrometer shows 55 %
